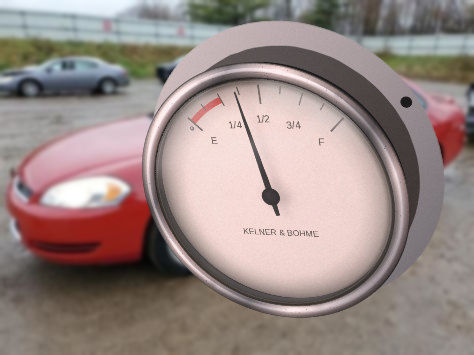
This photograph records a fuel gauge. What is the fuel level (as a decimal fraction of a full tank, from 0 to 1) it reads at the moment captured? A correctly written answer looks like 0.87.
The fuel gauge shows 0.375
